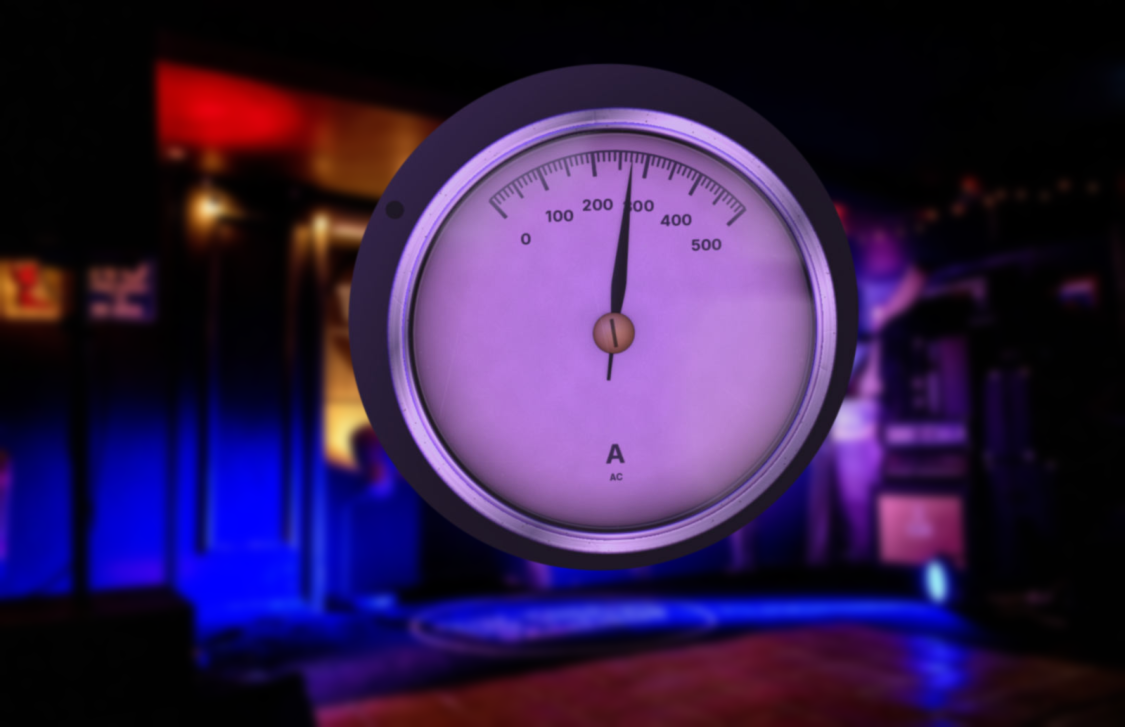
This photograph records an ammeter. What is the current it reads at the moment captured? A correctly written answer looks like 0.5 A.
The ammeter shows 270 A
